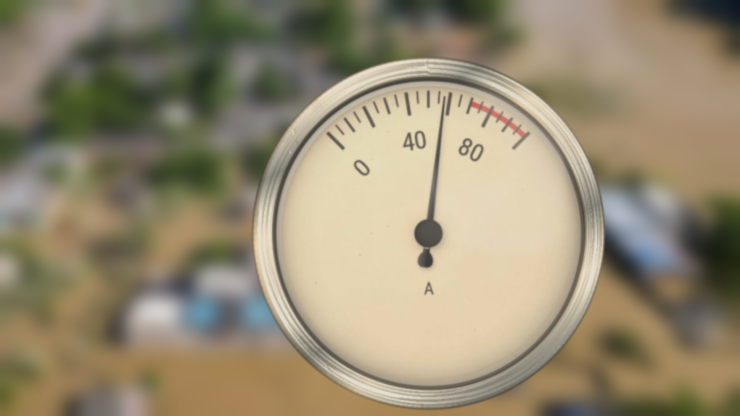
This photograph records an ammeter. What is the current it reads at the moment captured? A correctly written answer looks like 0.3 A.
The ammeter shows 57.5 A
